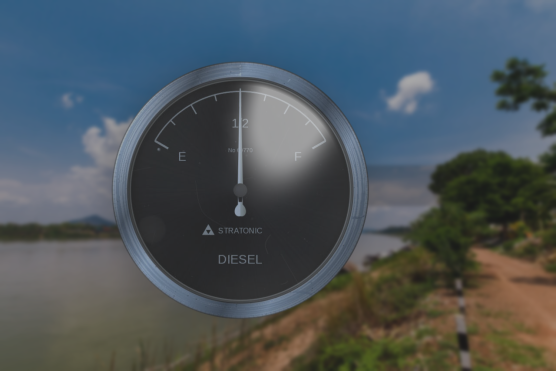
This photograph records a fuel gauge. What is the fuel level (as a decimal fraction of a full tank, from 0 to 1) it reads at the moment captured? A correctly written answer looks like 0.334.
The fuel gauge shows 0.5
